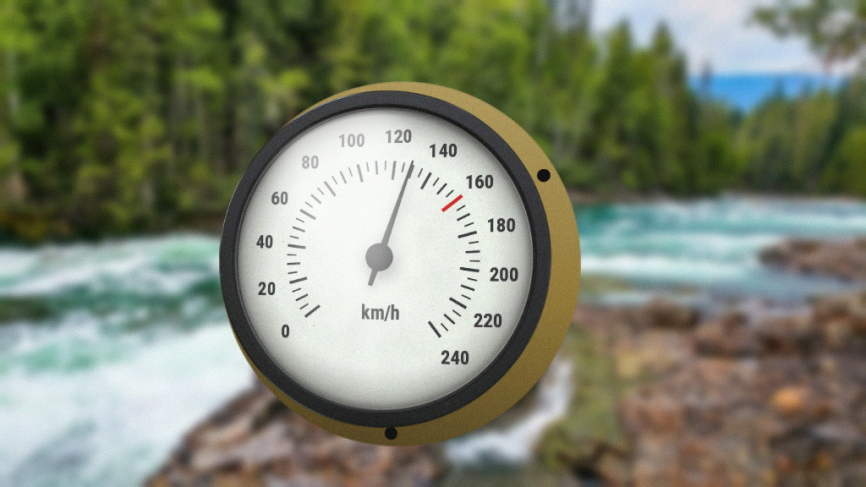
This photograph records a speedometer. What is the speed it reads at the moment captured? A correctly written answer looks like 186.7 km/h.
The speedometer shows 130 km/h
